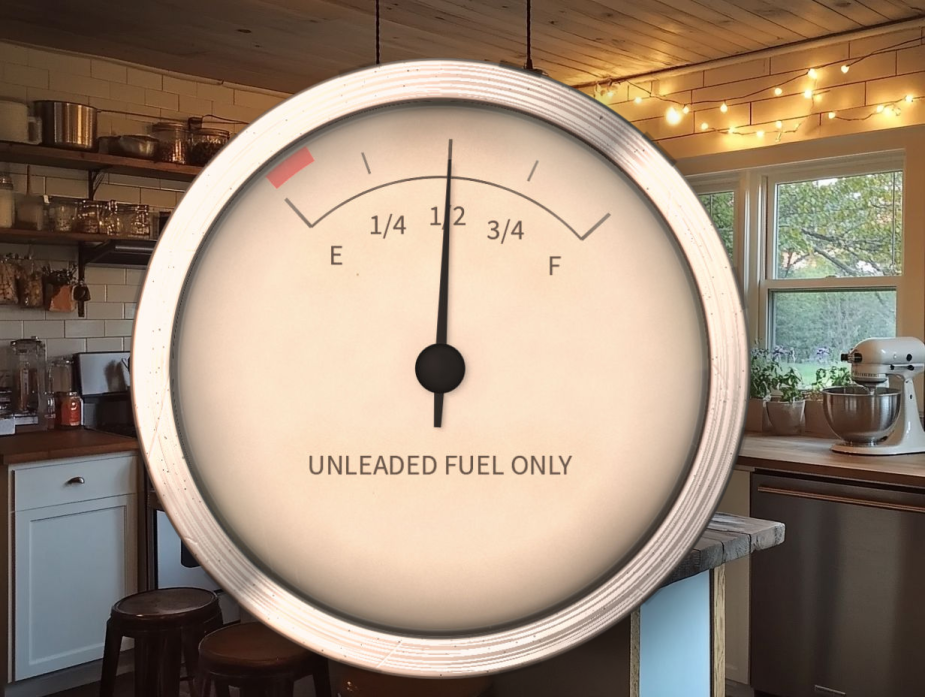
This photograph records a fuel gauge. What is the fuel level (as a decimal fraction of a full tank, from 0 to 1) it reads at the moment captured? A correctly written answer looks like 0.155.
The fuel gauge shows 0.5
